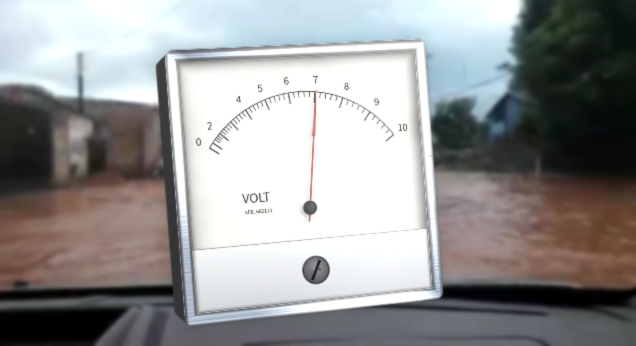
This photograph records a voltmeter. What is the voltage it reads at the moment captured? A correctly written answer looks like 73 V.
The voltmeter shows 7 V
